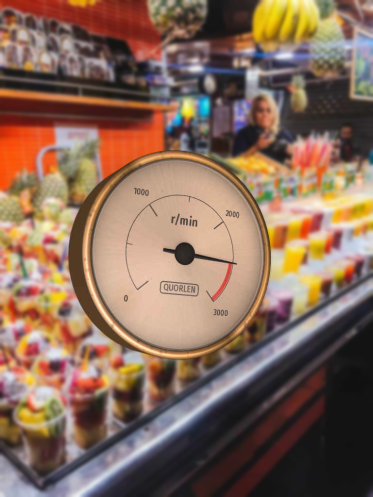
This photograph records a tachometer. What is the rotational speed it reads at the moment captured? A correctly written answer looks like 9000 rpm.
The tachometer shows 2500 rpm
